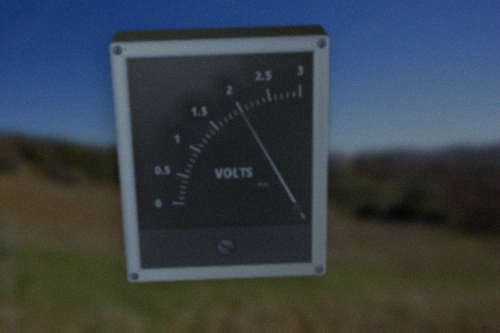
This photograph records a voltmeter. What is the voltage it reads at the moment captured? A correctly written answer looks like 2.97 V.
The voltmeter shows 2 V
